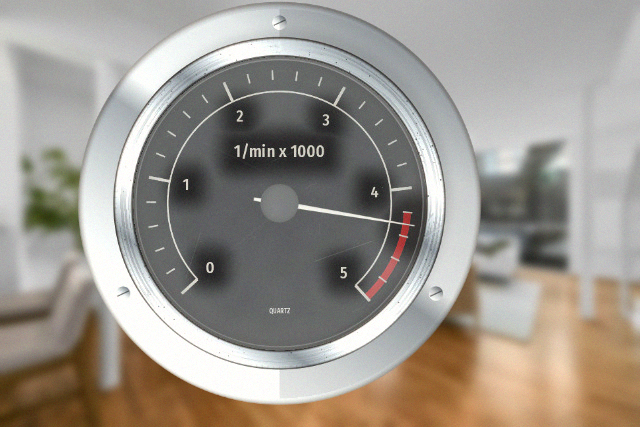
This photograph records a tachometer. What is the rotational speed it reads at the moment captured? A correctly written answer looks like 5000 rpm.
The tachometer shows 4300 rpm
